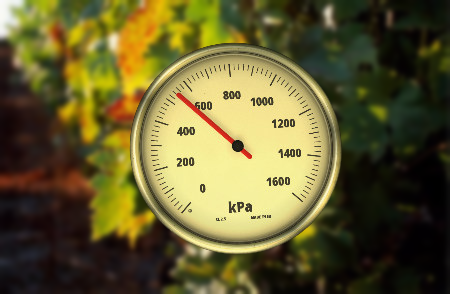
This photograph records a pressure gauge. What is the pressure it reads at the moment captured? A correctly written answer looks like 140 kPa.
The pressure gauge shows 540 kPa
